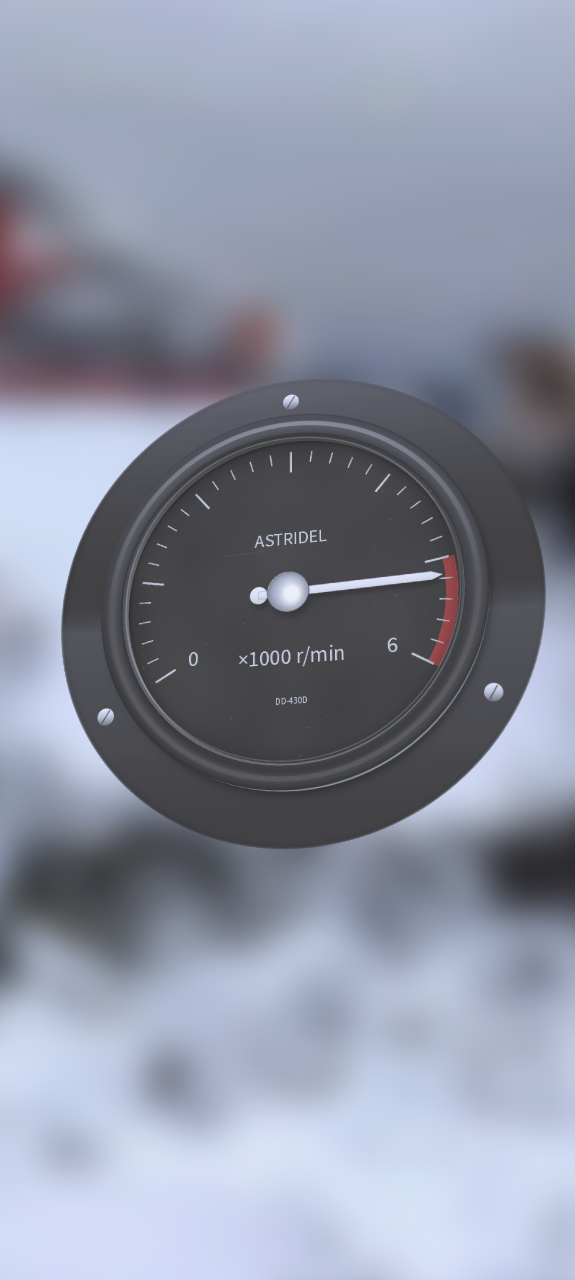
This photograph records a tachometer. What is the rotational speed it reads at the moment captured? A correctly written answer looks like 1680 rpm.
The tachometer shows 5200 rpm
